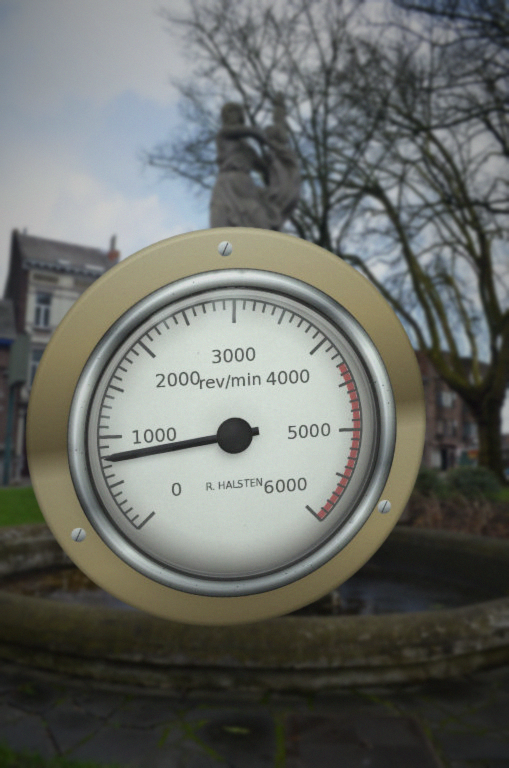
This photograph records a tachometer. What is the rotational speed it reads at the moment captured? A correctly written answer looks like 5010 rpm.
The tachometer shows 800 rpm
